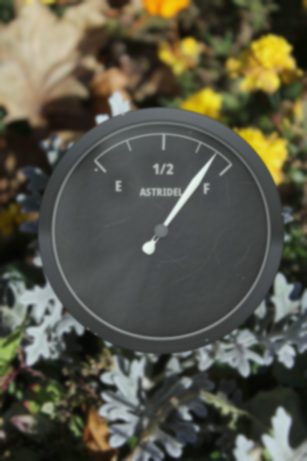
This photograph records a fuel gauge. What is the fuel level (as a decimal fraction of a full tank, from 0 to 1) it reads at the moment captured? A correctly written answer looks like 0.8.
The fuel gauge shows 0.875
